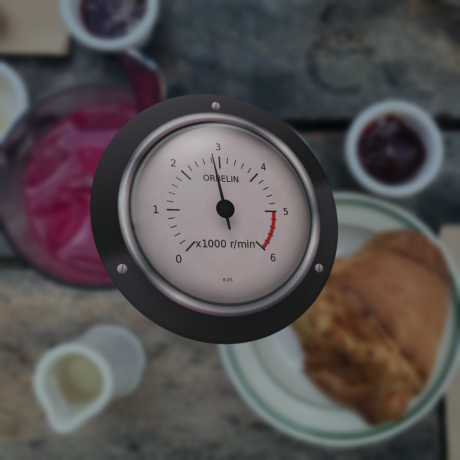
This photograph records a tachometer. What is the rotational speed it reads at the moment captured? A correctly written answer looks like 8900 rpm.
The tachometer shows 2800 rpm
